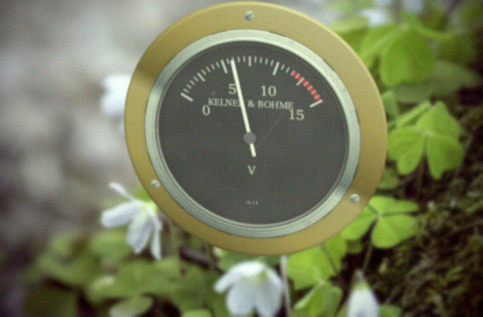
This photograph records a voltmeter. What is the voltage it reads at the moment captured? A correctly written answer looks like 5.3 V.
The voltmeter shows 6 V
